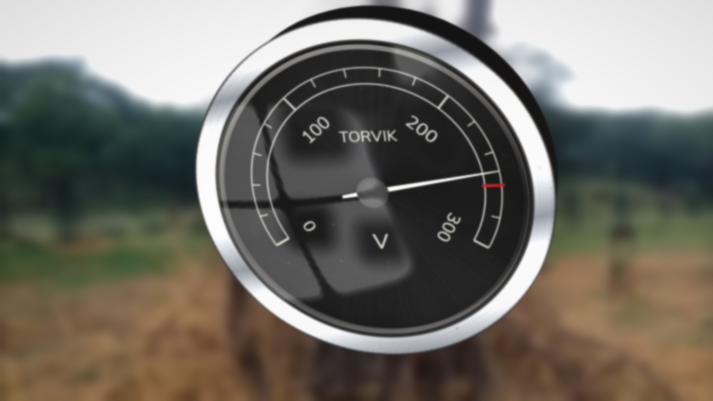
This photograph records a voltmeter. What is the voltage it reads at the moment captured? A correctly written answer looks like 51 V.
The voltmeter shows 250 V
